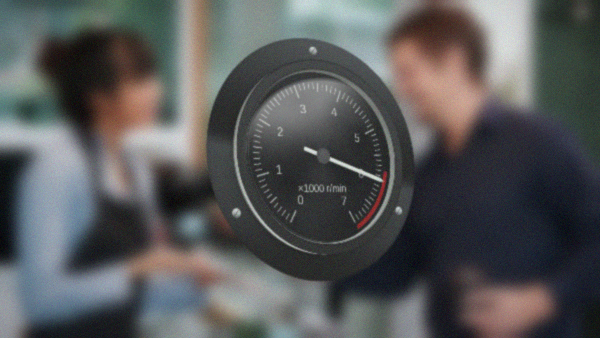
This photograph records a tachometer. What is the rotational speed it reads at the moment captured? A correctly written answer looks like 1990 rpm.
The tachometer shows 6000 rpm
